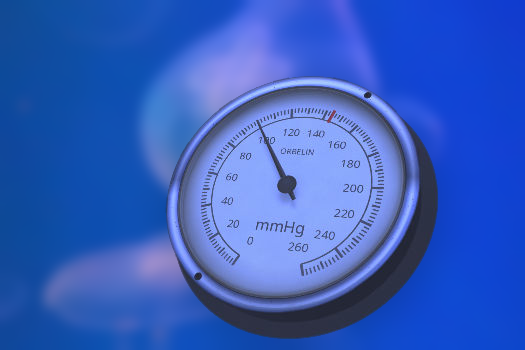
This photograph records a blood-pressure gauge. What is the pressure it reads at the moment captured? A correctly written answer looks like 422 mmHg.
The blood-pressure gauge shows 100 mmHg
